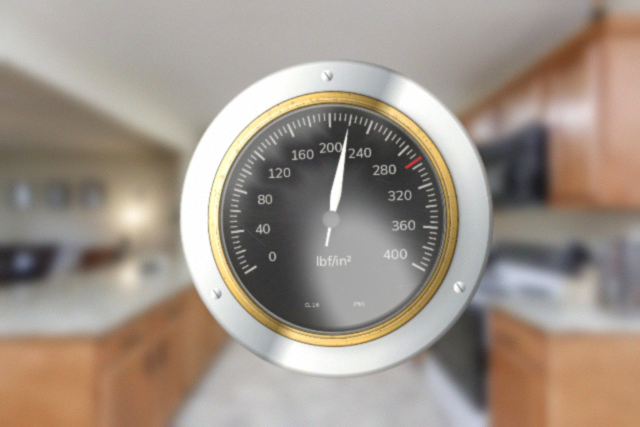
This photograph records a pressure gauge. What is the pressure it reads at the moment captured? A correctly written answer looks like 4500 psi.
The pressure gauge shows 220 psi
